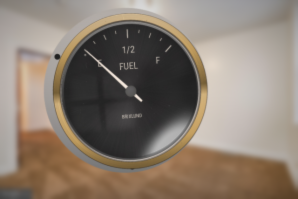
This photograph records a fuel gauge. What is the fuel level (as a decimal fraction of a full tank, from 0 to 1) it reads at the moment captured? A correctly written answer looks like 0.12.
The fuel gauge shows 0
